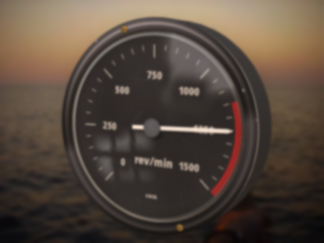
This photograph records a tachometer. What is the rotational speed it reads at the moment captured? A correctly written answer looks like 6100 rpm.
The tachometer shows 1250 rpm
